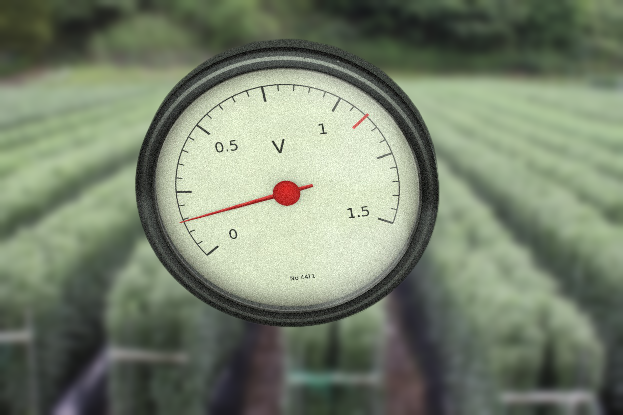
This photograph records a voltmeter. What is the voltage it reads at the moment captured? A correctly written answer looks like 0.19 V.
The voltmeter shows 0.15 V
